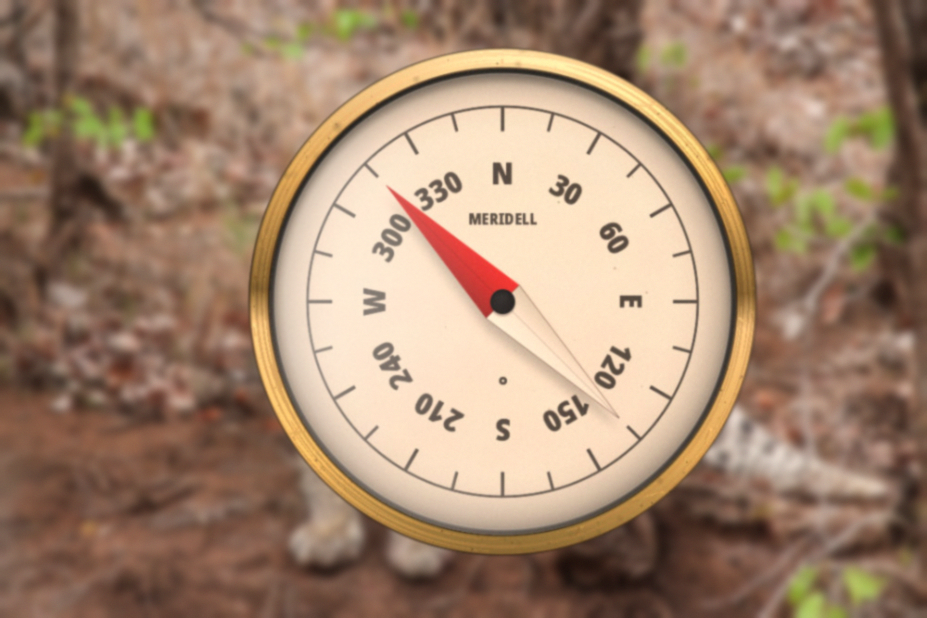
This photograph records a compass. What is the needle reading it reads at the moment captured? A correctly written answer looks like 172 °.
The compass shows 315 °
